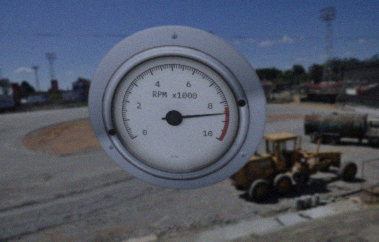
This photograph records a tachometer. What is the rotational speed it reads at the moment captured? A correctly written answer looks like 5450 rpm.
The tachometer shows 8500 rpm
